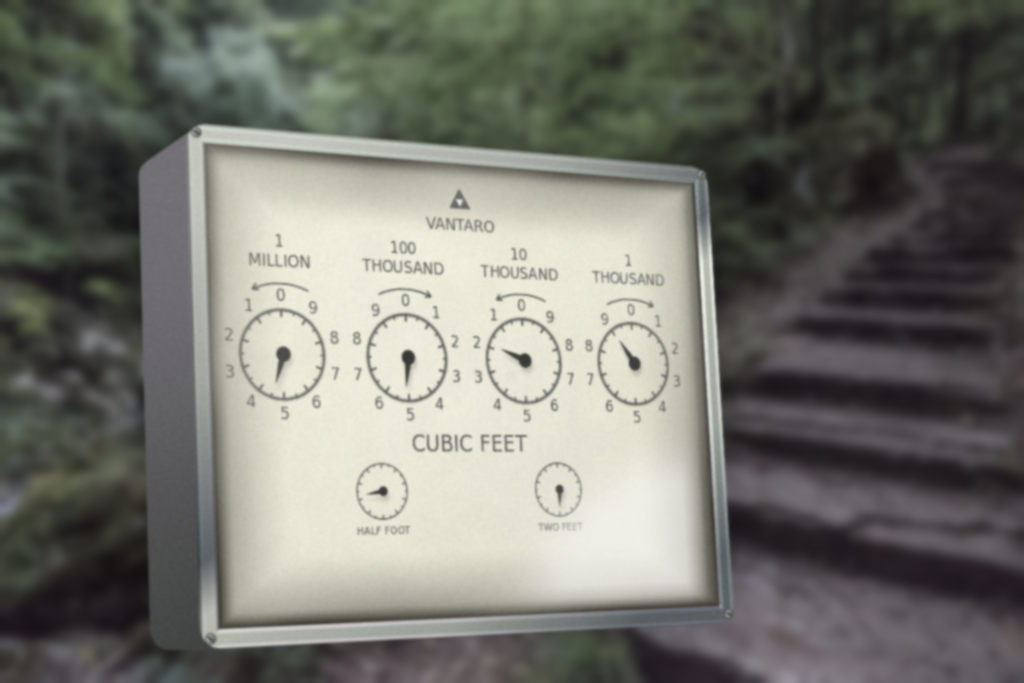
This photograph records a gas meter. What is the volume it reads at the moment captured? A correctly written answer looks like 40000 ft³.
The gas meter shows 451900 ft³
